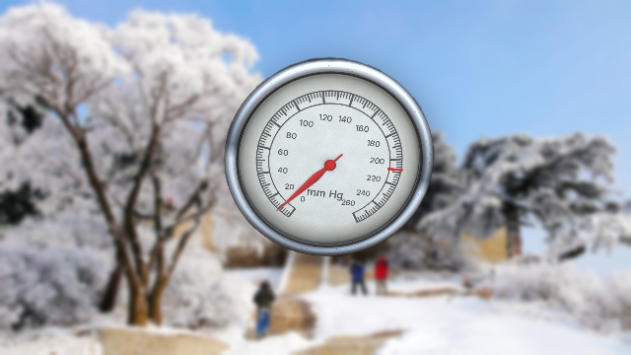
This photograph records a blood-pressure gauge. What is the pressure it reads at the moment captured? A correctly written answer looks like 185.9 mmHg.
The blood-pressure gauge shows 10 mmHg
